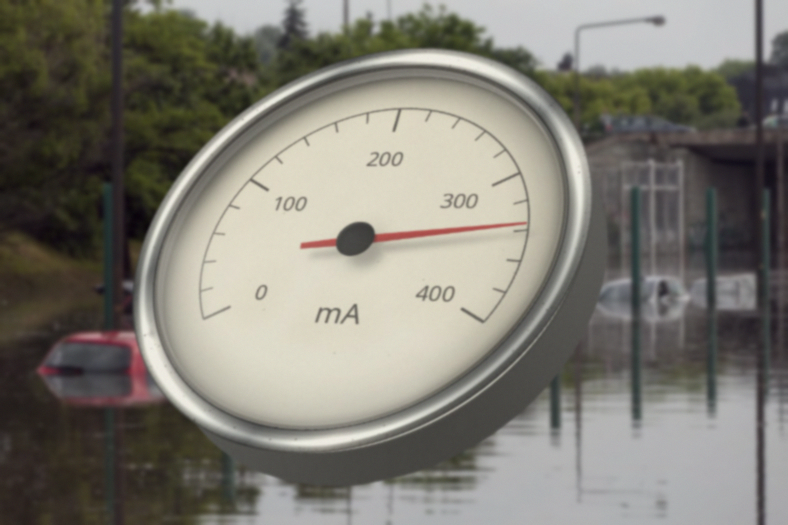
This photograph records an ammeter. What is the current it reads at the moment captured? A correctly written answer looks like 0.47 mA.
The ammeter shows 340 mA
